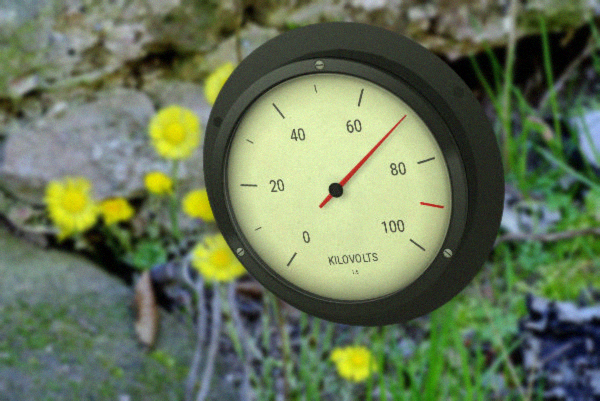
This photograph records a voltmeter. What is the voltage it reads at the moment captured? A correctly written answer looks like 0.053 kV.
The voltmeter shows 70 kV
